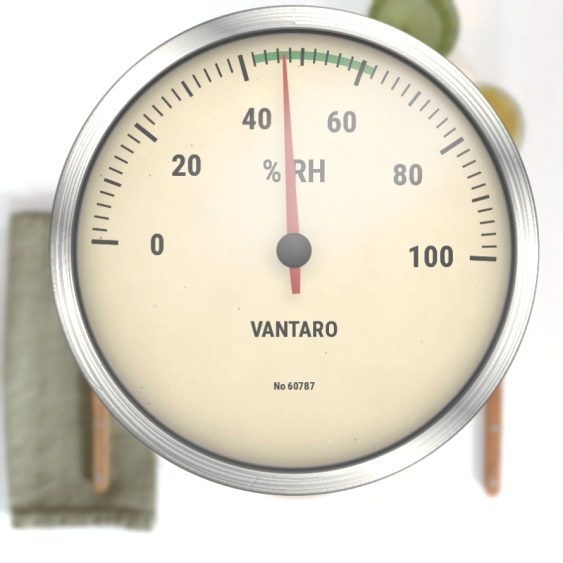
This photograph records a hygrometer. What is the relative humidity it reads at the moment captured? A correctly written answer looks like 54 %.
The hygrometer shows 47 %
